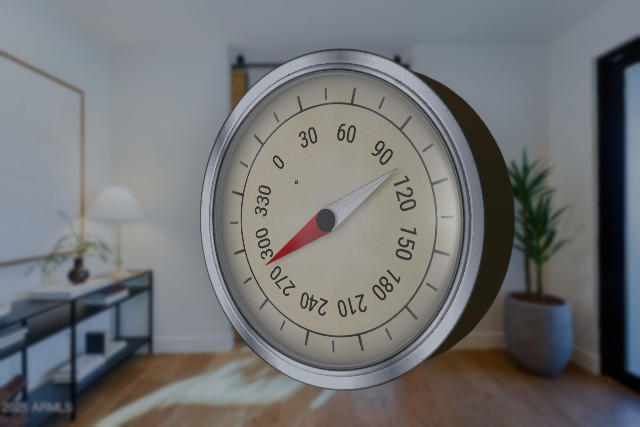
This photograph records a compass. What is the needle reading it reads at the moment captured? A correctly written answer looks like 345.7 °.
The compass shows 285 °
